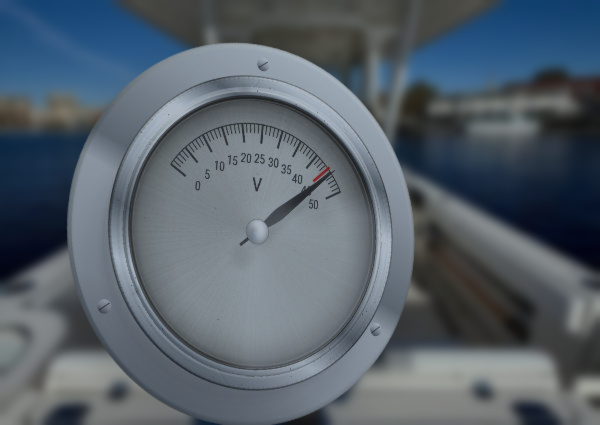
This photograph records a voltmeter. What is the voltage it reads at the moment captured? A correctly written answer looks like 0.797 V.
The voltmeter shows 45 V
